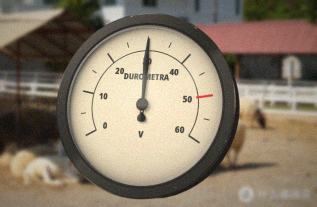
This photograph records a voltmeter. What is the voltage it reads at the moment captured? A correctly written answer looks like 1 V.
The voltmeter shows 30 V
